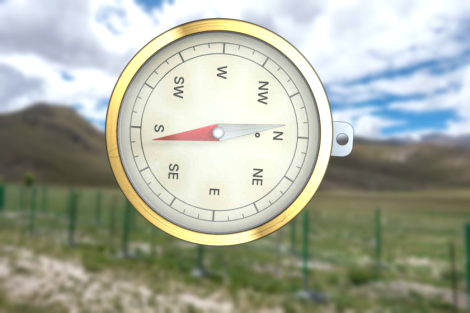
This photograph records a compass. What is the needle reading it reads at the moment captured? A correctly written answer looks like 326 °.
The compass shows 170 °
